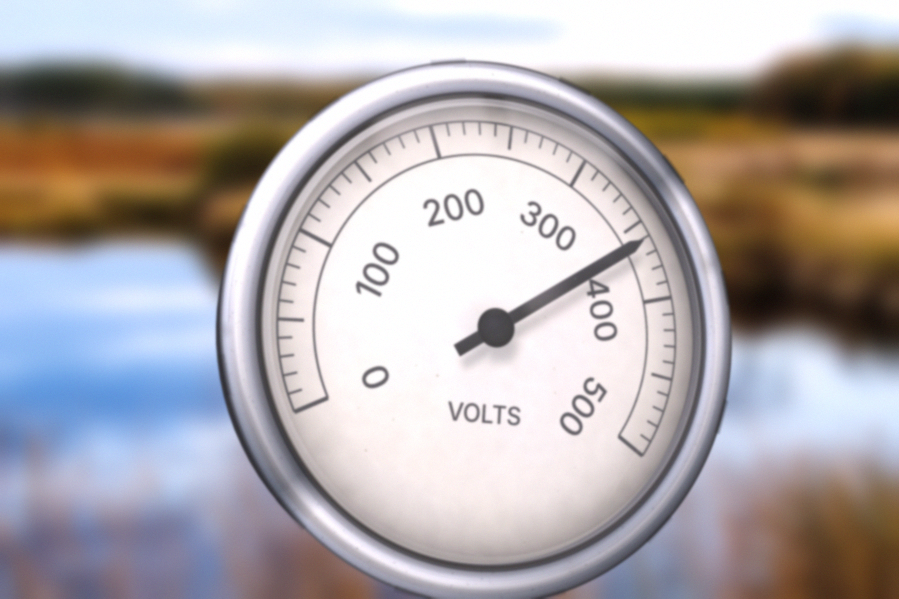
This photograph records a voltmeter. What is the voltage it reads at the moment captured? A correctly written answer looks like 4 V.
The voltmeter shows 360 V
